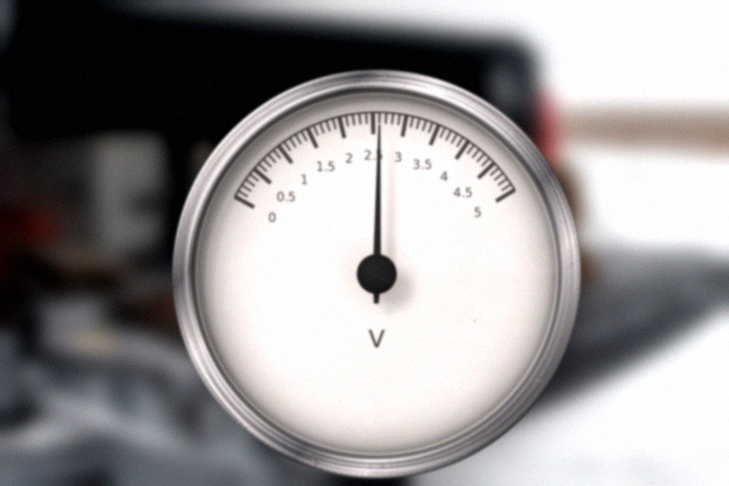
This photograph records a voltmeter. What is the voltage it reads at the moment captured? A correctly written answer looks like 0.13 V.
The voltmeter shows 2.6 V
